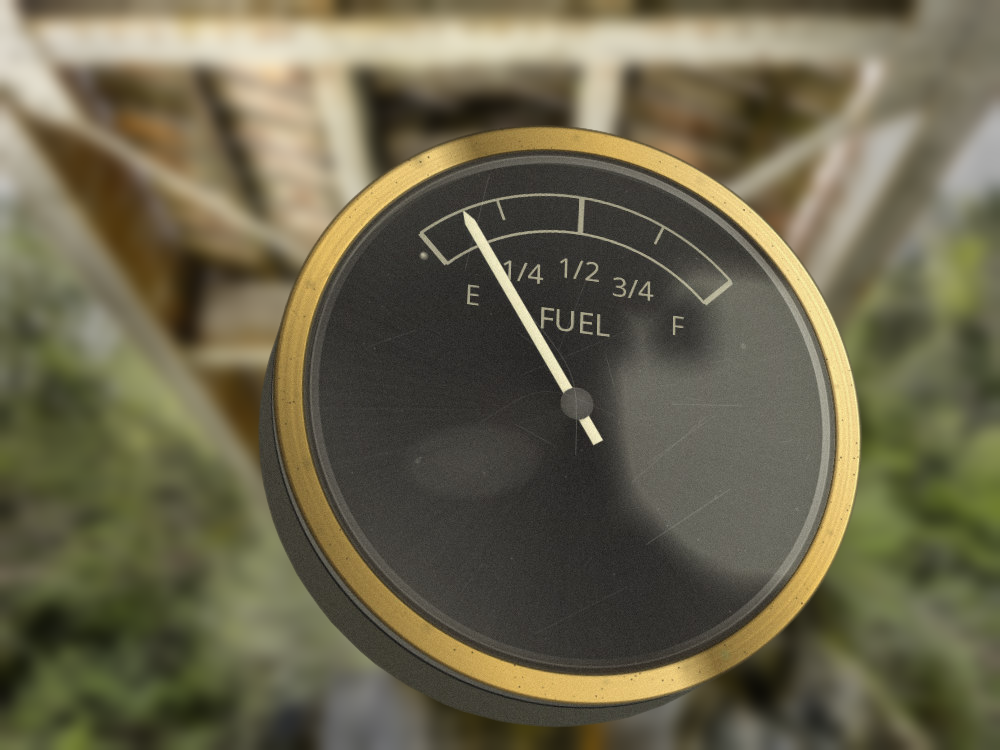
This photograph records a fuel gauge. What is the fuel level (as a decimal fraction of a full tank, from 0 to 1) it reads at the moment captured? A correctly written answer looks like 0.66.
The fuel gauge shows 0.125
